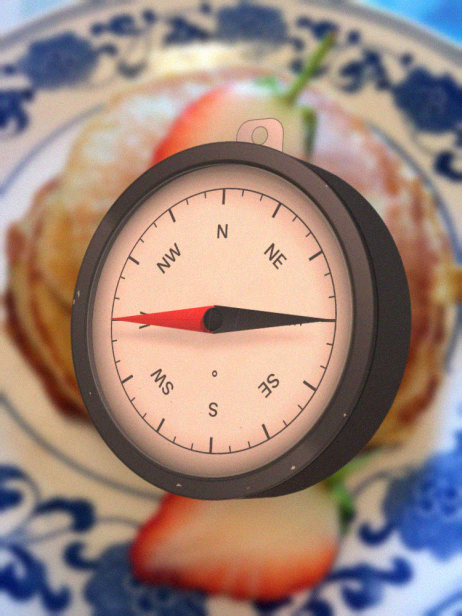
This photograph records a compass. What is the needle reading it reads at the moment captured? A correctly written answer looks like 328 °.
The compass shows 270 °
